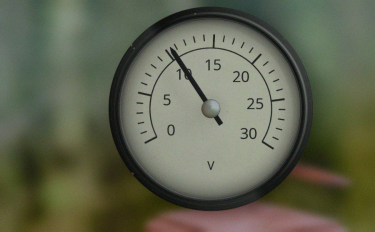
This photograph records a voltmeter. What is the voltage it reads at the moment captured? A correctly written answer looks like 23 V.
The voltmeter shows 10.5 V
